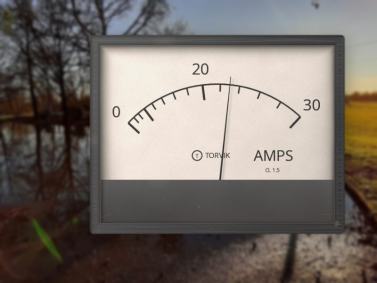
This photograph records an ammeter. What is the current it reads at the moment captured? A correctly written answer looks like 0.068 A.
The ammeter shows 23 A
